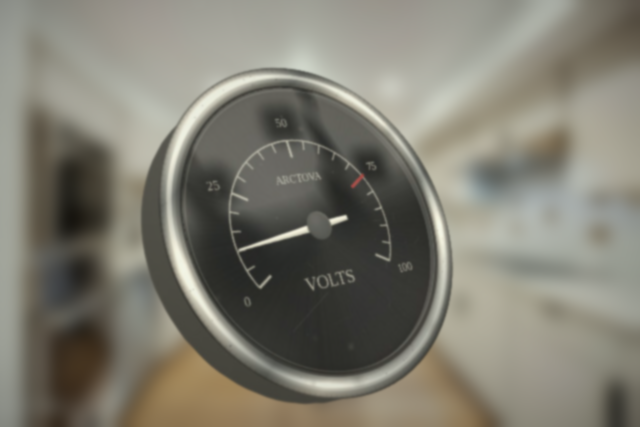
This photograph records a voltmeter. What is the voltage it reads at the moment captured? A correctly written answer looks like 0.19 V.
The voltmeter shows 10 V
